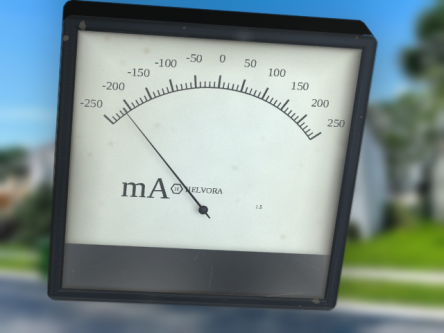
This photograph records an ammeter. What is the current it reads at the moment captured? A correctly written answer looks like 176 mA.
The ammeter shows -210 mA
